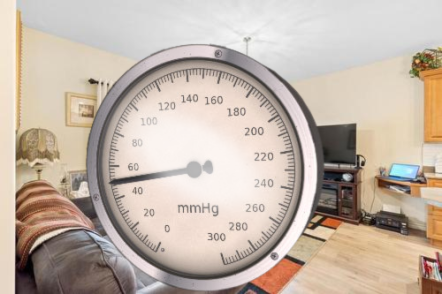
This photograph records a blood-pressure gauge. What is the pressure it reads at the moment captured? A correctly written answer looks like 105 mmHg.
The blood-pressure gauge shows 50 mmHg
